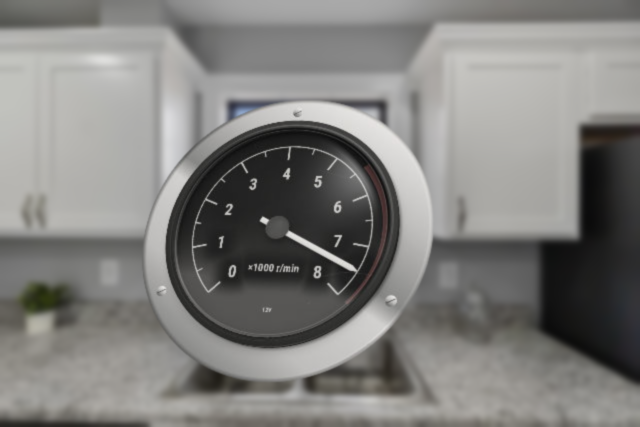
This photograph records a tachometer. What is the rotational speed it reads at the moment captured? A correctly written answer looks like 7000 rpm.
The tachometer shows 7500 rpm
